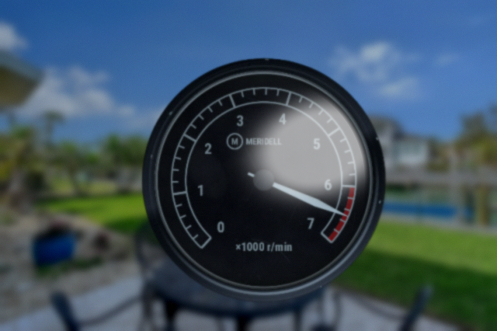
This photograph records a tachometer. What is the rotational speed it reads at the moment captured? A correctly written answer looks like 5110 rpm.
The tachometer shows 6500 rpm
